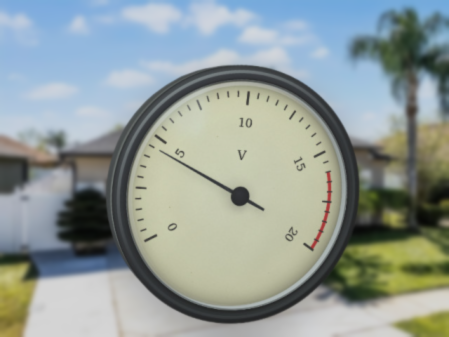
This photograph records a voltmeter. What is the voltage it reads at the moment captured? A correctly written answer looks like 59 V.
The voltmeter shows 4.5 V
